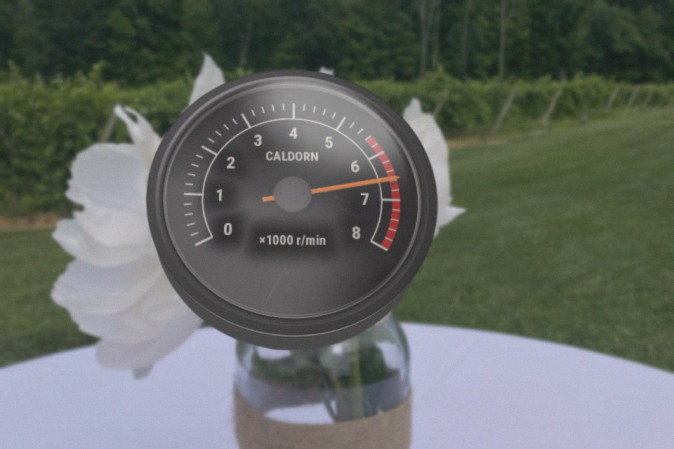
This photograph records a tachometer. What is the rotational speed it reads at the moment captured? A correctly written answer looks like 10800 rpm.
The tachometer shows 6600 rpm
